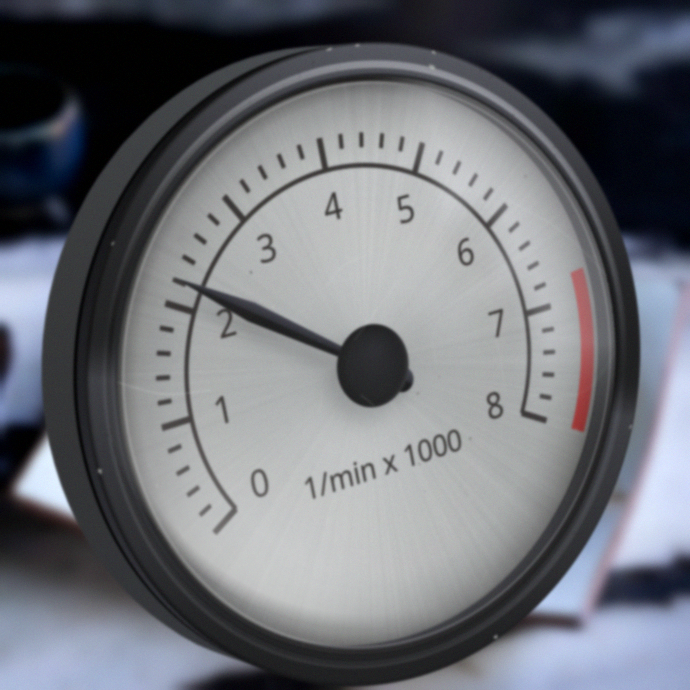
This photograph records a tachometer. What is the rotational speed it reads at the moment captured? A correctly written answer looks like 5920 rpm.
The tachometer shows 2200 rpm
